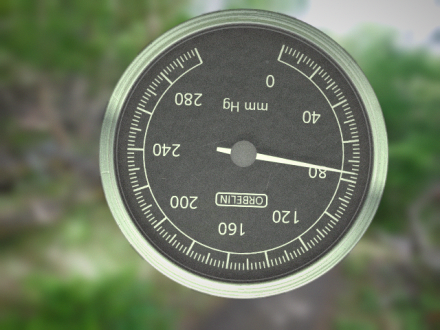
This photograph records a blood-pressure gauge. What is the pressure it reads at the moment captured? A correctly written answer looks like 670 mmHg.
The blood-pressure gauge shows 76 mmHg
